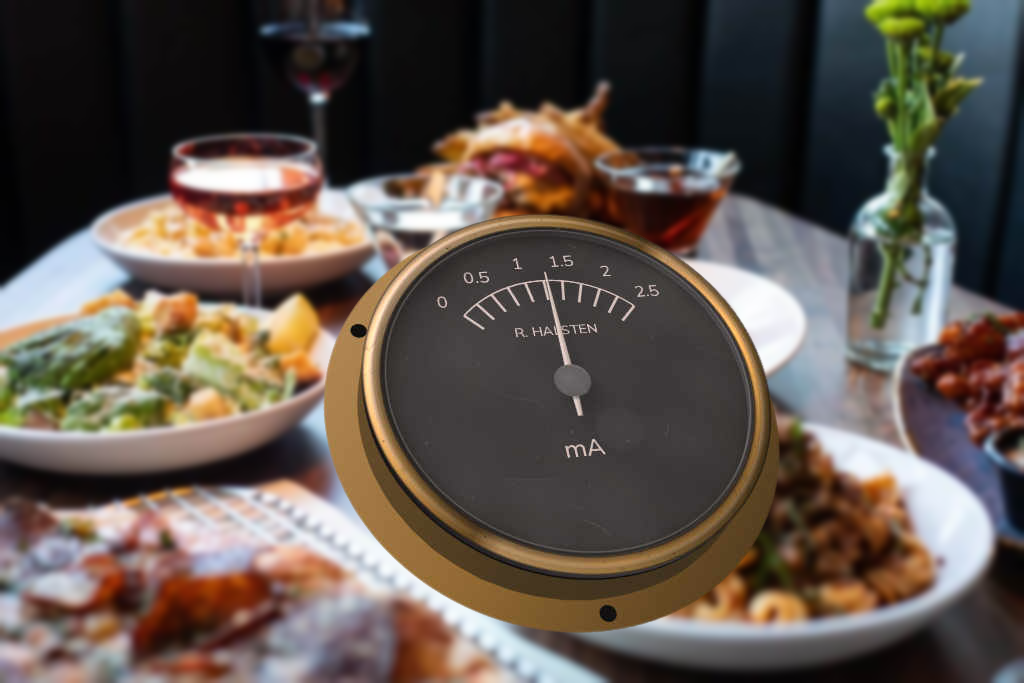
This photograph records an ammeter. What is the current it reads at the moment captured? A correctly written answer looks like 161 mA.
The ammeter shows 1.25 mA
